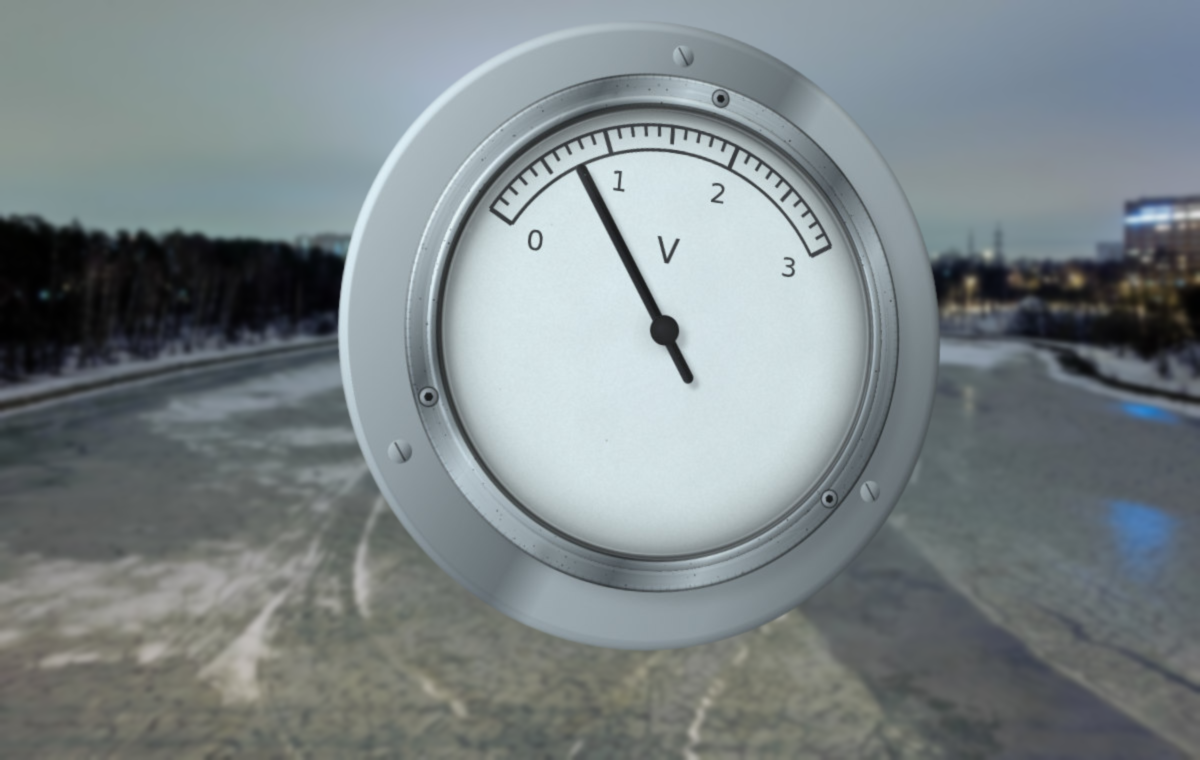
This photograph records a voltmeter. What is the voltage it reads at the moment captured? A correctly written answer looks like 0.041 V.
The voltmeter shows 0.7 V
